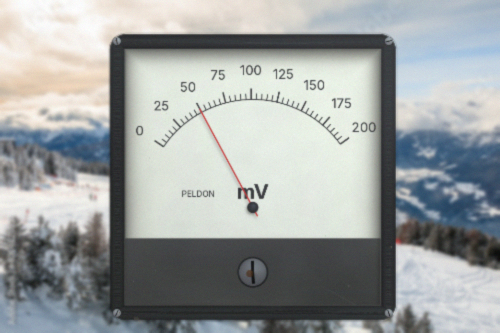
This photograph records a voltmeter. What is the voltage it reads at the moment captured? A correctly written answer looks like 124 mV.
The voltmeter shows 50 mV
